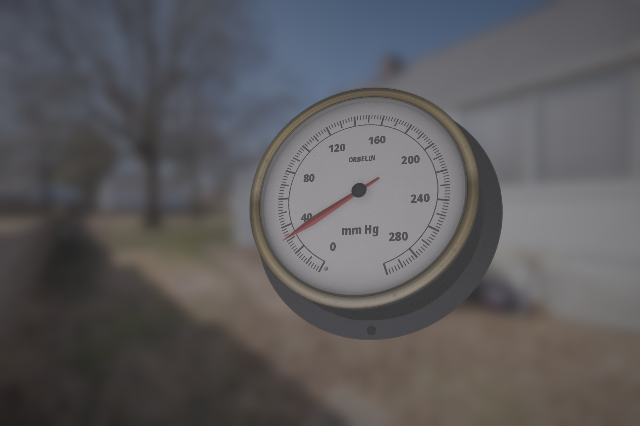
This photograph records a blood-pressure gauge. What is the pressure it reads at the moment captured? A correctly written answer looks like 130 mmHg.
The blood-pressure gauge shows 30 mmHg
